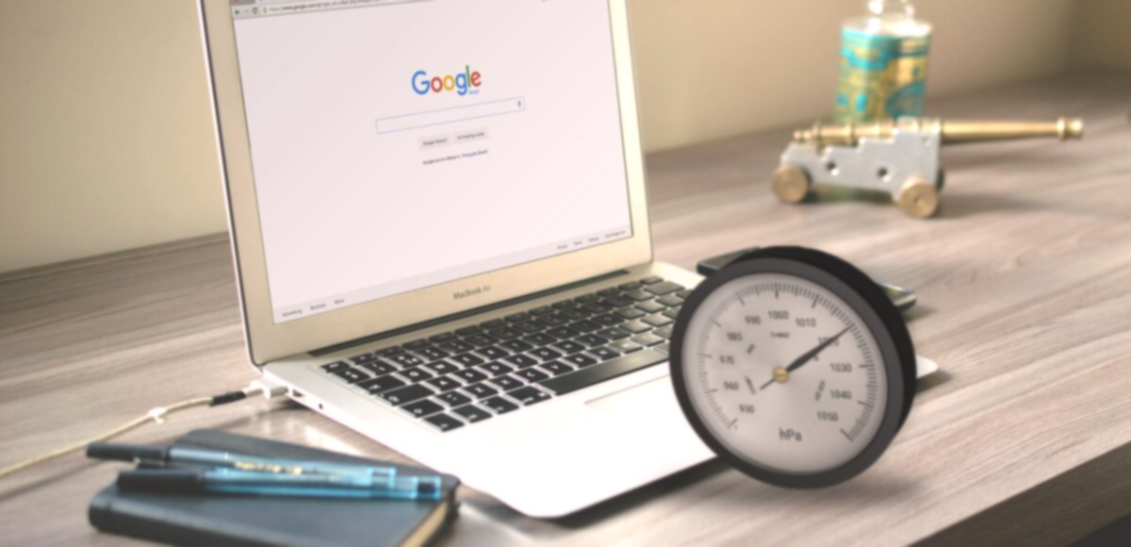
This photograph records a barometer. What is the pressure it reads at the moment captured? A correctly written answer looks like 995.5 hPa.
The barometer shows 1020 hPa
